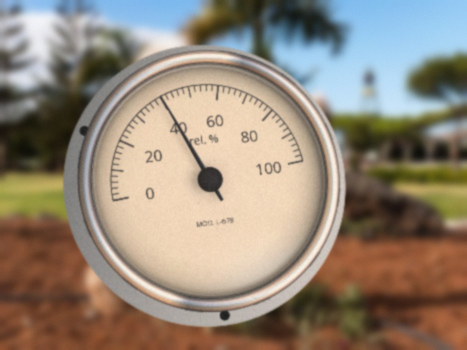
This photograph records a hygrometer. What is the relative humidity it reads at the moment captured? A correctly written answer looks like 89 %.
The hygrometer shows 40 %
